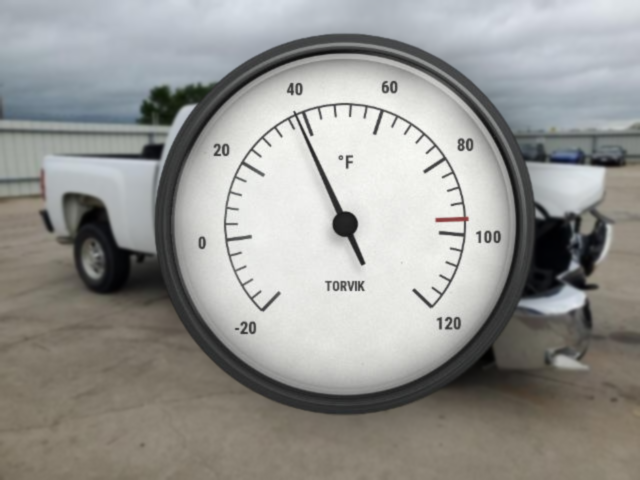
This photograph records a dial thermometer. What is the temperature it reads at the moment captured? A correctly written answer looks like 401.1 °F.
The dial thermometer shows 38 °F
